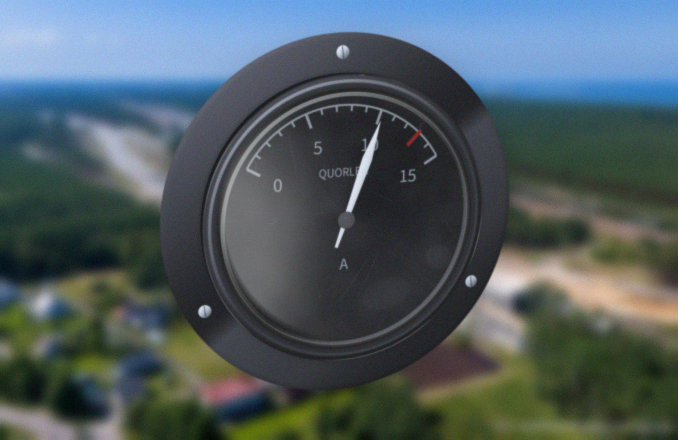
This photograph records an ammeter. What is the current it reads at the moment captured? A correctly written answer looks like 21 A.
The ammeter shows 10 A
